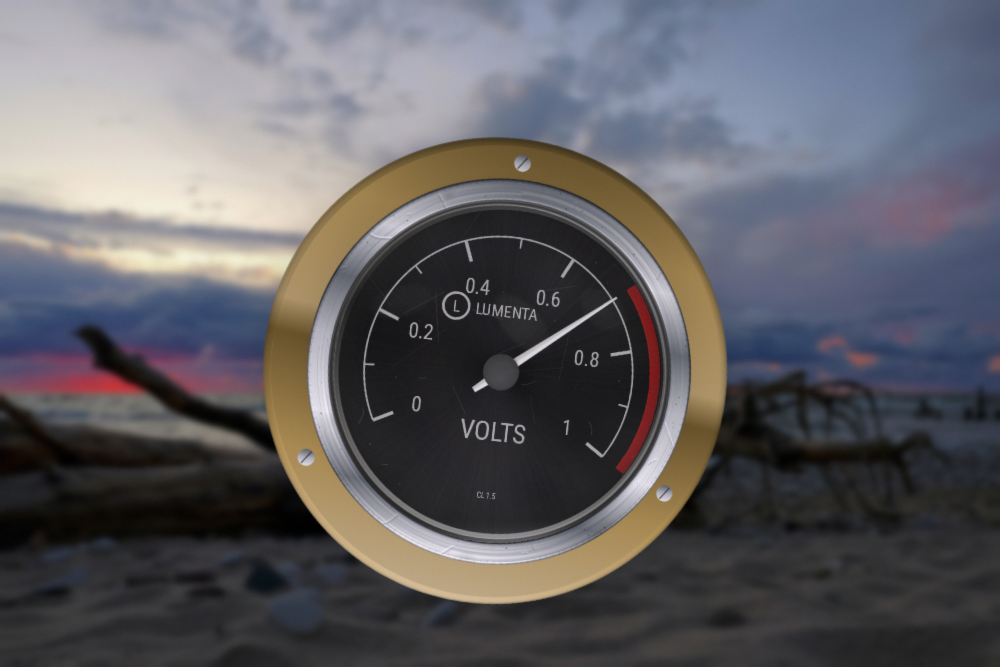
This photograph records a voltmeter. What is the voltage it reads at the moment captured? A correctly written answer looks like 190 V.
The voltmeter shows 0.7 V
